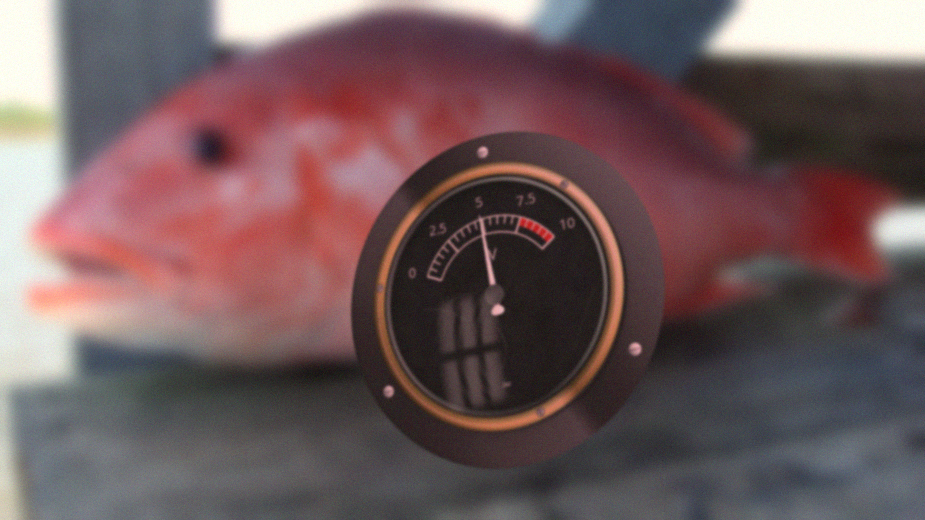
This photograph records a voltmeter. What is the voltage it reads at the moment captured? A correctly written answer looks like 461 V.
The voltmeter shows 5 V
